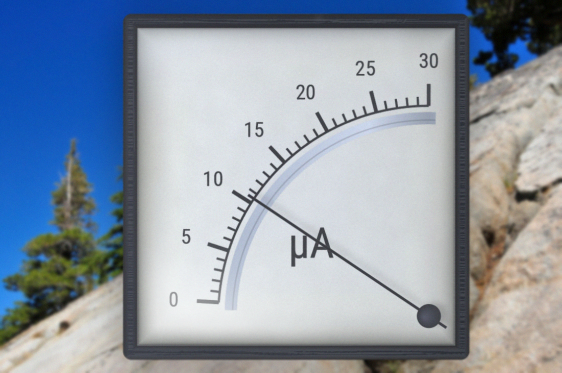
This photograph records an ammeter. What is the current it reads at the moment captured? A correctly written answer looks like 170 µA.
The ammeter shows 10.5 µA
